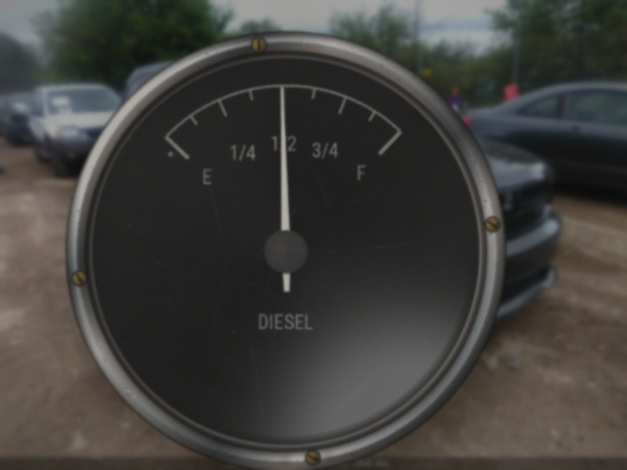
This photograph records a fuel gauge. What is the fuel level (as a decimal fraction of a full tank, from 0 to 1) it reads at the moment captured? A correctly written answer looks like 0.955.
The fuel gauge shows 0.5
